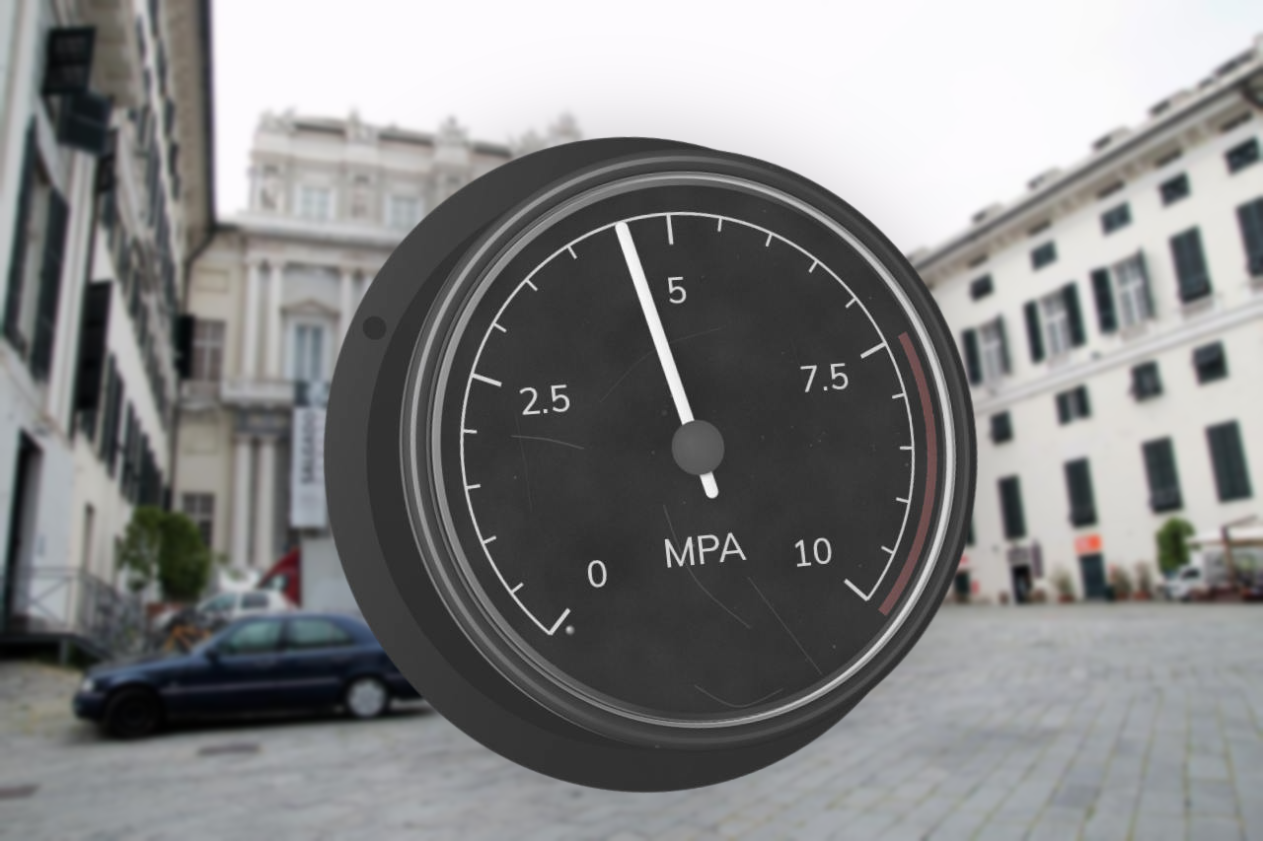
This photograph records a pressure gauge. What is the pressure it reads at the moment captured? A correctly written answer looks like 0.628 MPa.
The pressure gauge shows 4.5 MPa
